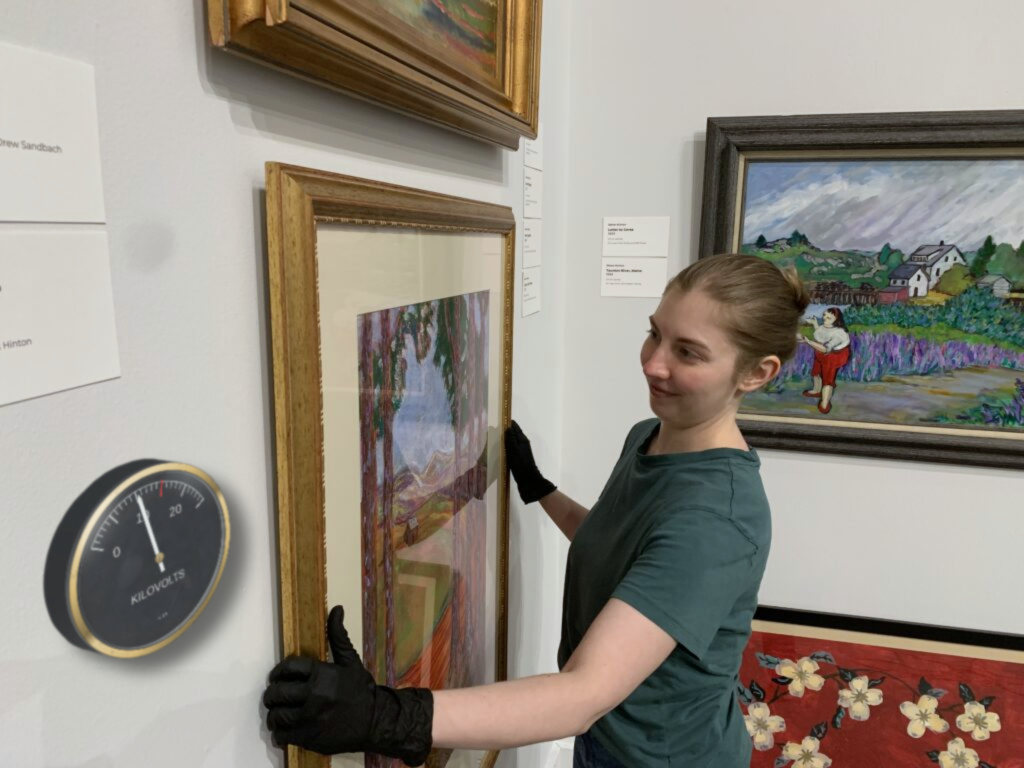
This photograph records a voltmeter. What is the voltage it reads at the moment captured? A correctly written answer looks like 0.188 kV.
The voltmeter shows 10 kV
